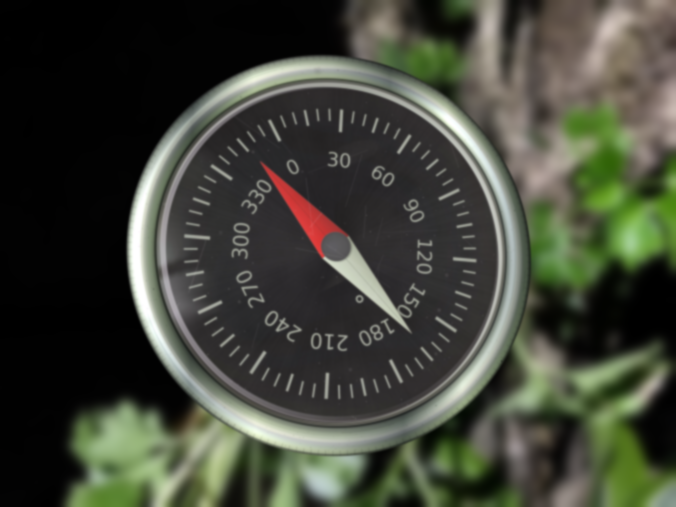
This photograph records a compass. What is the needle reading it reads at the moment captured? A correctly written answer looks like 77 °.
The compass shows 345 °
